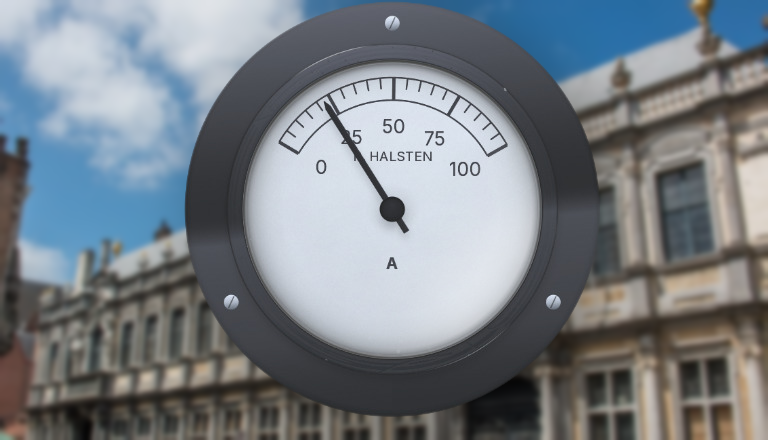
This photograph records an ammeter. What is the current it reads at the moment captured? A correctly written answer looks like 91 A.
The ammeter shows 22.5 A
